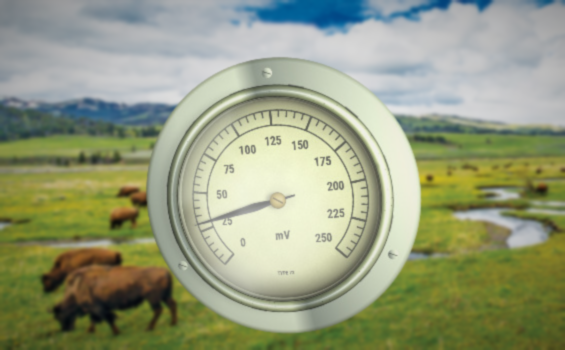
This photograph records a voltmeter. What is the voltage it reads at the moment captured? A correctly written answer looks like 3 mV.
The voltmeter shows 30 mV
